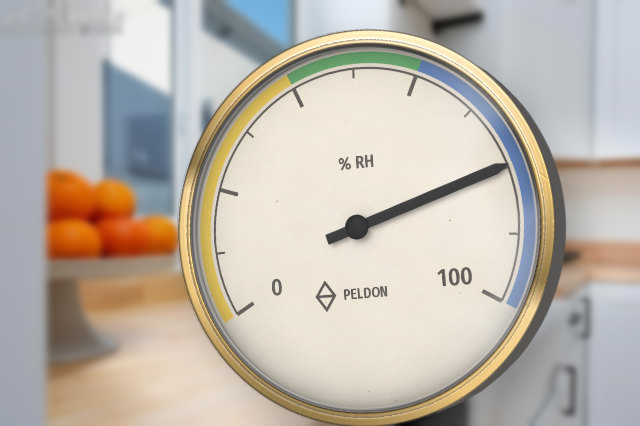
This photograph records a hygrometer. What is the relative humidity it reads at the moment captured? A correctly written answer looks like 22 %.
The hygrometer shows 80 %
